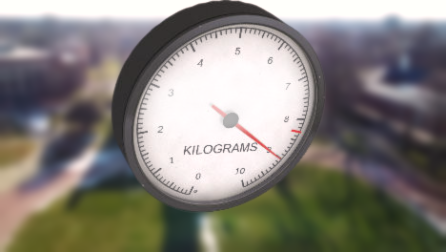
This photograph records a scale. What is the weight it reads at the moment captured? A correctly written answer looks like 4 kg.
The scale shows 9 kg
